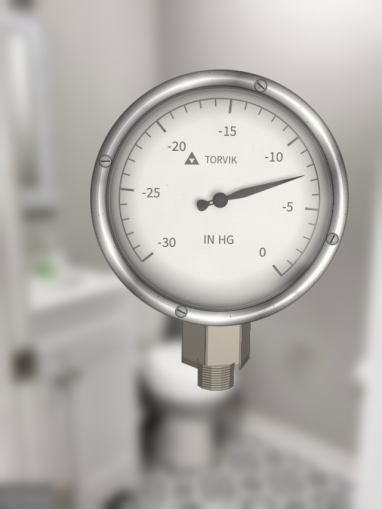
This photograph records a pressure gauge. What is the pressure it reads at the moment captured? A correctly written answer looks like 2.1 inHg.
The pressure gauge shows -7.5 inHg
